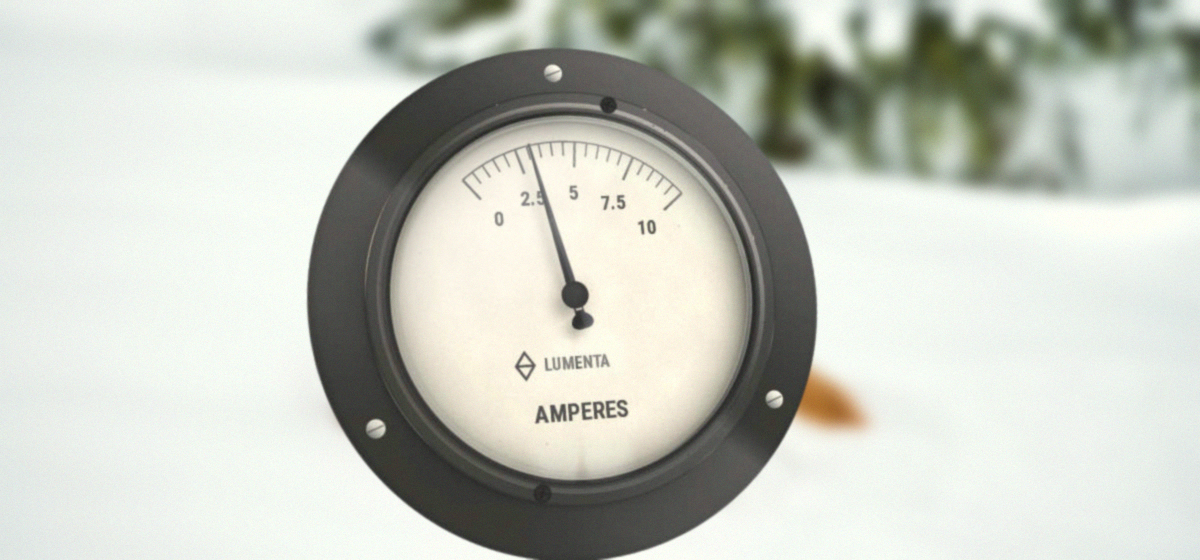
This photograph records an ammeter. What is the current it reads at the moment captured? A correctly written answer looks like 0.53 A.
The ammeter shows 3 A
